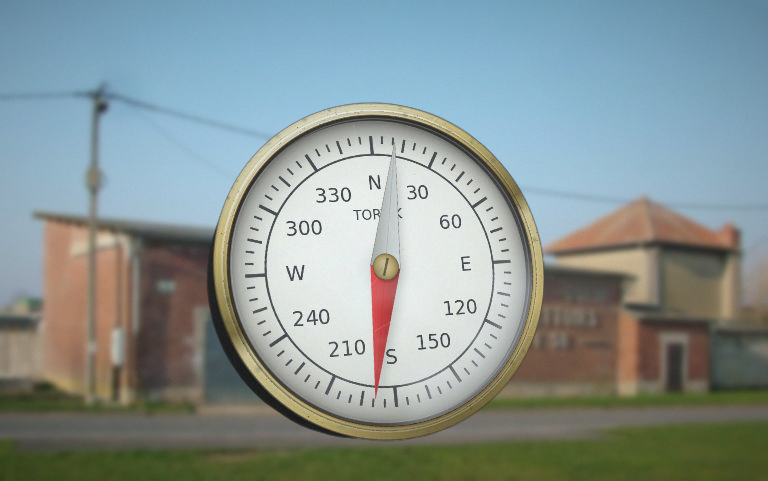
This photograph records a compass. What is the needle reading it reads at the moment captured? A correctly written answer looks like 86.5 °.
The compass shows 190 °
